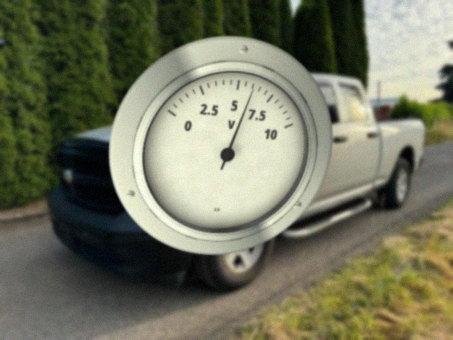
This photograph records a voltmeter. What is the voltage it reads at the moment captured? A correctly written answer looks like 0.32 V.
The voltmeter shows 6 V
